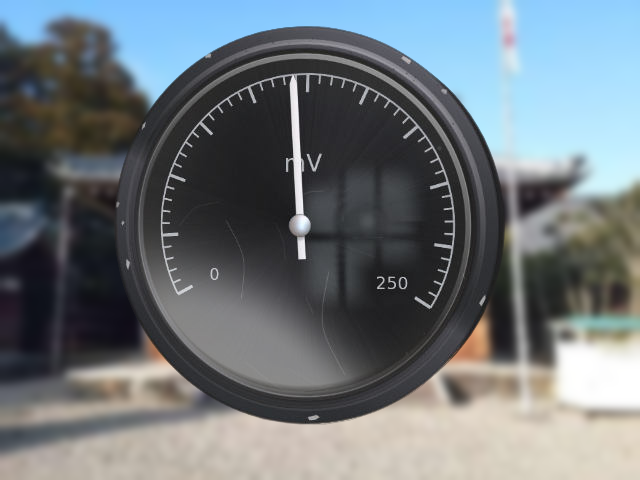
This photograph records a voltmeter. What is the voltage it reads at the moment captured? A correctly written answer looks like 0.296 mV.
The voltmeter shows 120 mV
